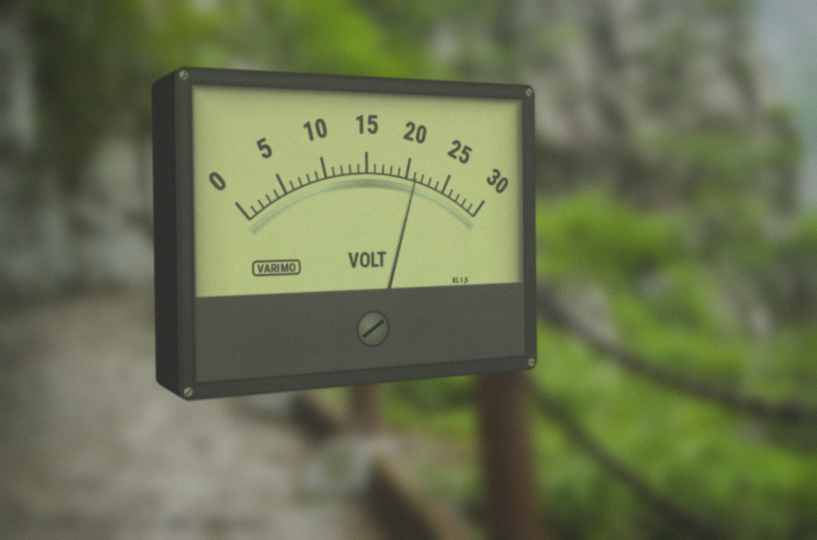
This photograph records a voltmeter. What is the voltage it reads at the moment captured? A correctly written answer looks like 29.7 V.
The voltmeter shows 21 V
